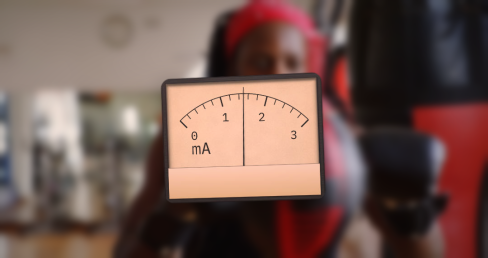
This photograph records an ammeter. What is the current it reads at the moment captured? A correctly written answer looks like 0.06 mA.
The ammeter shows 1.5 mA
